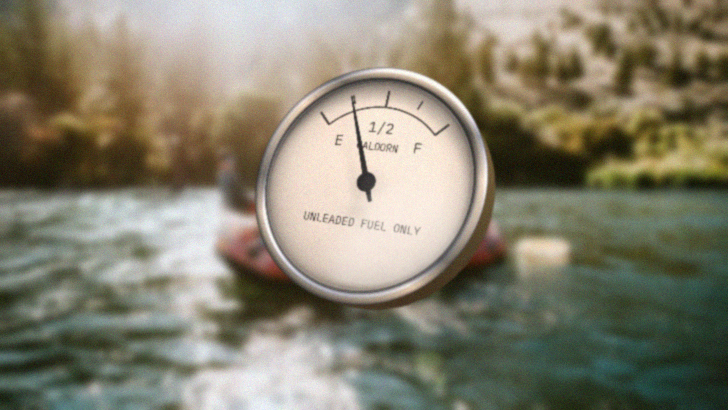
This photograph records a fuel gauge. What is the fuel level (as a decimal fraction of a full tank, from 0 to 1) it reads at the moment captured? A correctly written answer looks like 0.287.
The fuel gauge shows 0.25
